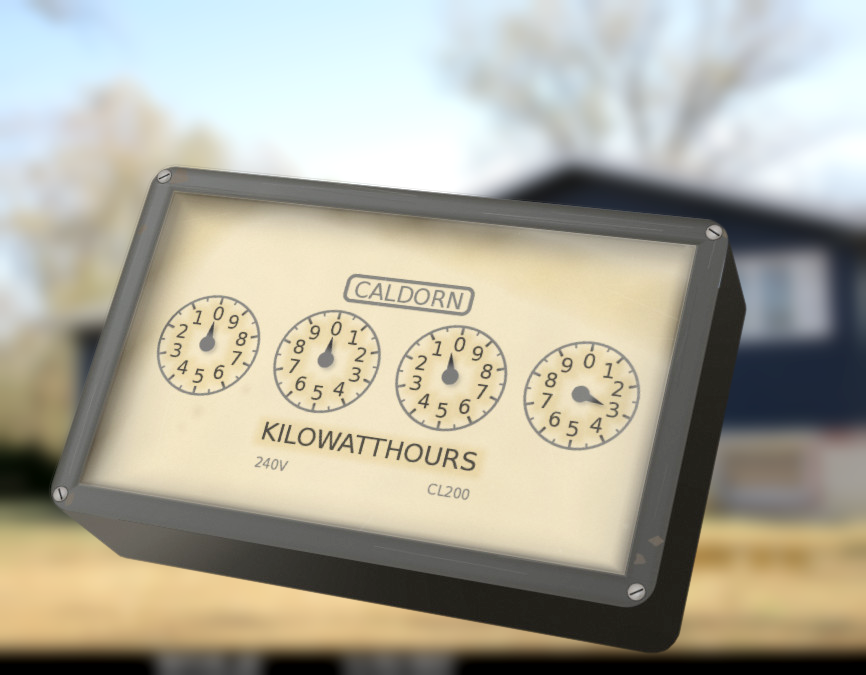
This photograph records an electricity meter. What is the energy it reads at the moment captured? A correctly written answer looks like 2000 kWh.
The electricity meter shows 3 kWh
